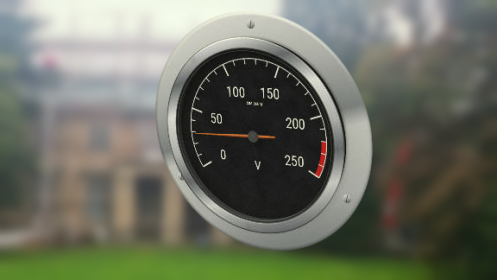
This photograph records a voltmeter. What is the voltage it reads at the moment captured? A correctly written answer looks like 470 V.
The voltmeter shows 30 V
